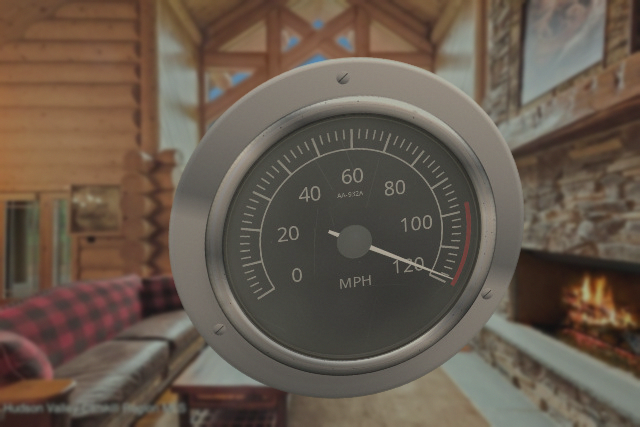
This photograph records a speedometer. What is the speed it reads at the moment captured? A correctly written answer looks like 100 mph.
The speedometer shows 118 mph
